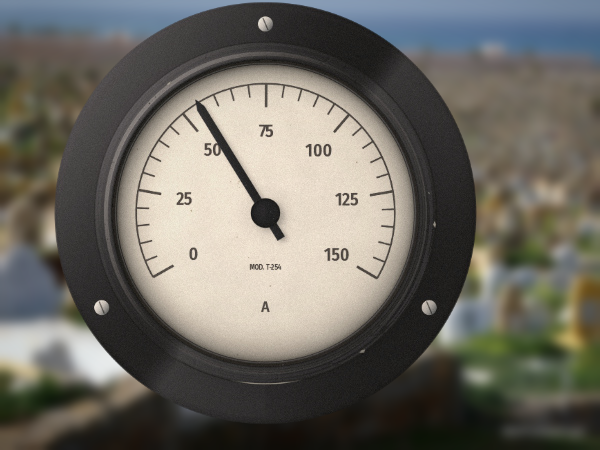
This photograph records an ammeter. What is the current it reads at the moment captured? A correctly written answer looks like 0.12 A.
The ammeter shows 55 A
